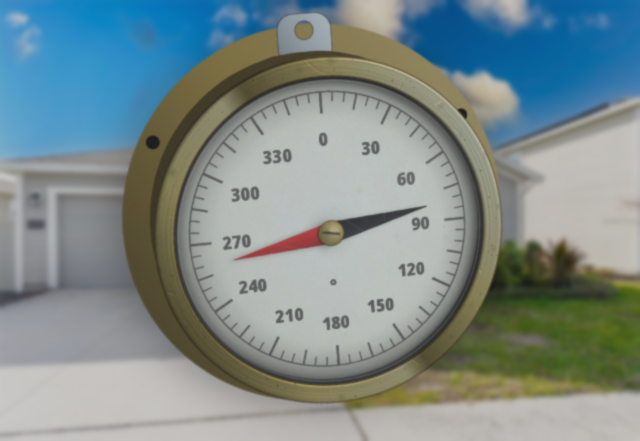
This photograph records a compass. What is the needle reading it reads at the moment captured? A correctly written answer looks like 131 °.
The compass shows 260 °
